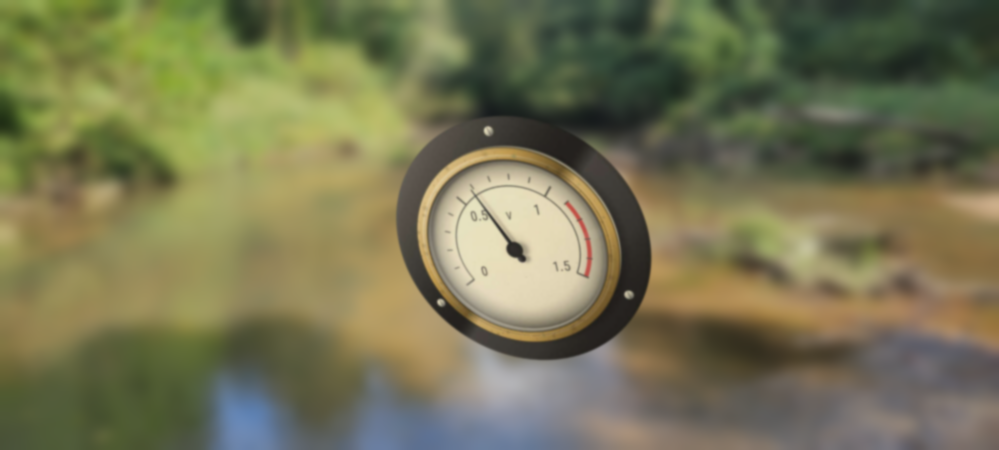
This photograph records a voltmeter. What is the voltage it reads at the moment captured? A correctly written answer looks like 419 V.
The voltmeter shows 0.6 V
